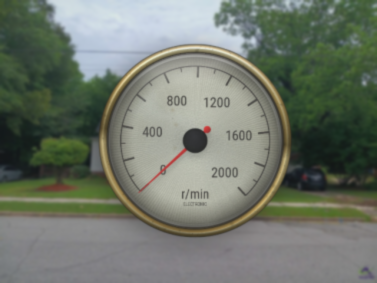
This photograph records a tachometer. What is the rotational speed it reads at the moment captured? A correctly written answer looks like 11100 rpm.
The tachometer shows 0 rpm
